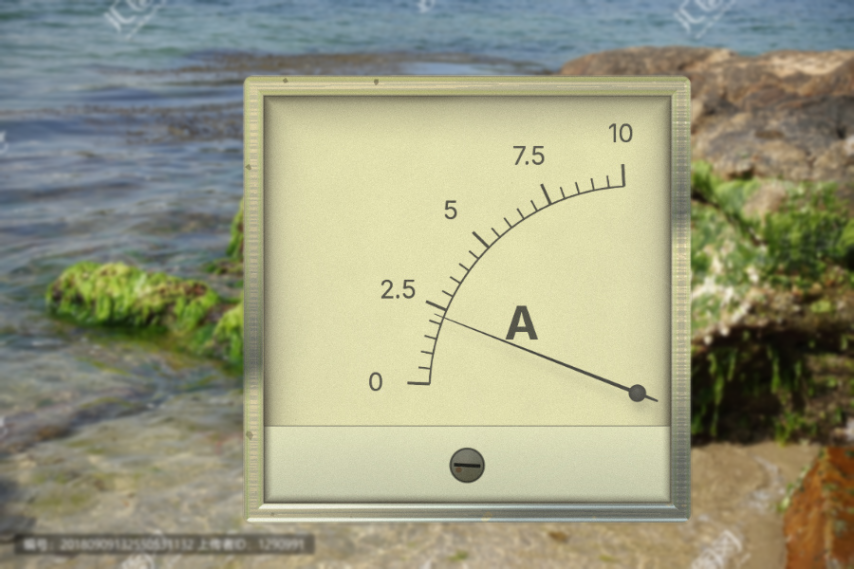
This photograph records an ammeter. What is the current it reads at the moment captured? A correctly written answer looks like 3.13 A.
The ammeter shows 2.25 A
